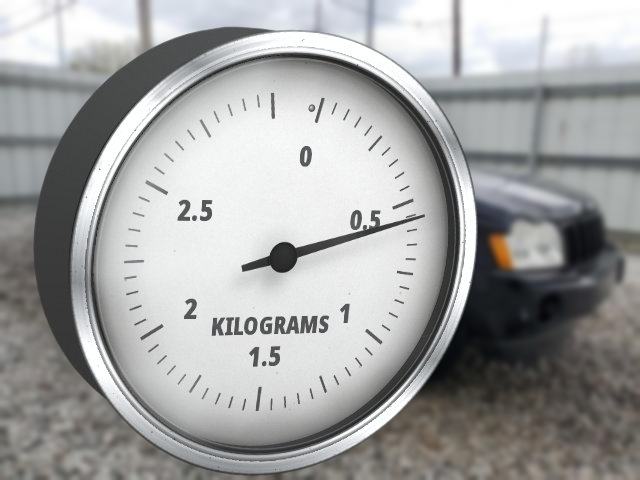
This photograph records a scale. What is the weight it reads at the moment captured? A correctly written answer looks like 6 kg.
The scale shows 0.55 kg
